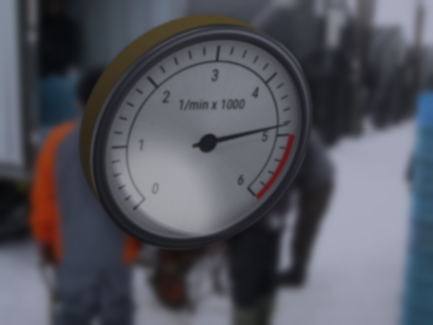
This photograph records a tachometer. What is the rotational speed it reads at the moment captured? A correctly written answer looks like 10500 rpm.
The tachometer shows 4800 rpm
